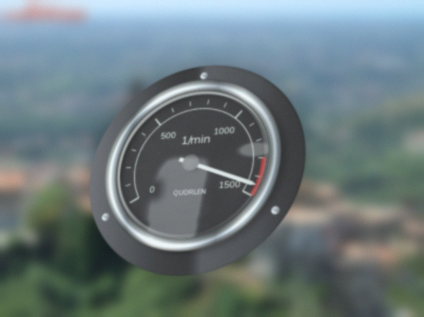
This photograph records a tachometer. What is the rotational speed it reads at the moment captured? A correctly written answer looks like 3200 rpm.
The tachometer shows 1450 rpm
